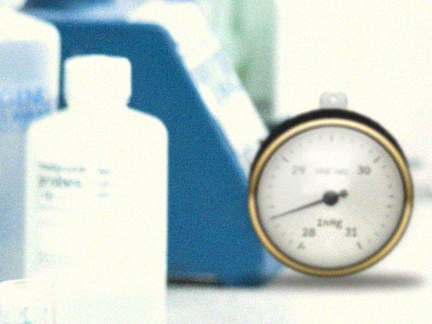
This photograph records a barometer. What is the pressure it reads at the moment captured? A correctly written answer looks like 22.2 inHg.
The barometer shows 28.4 inHg
